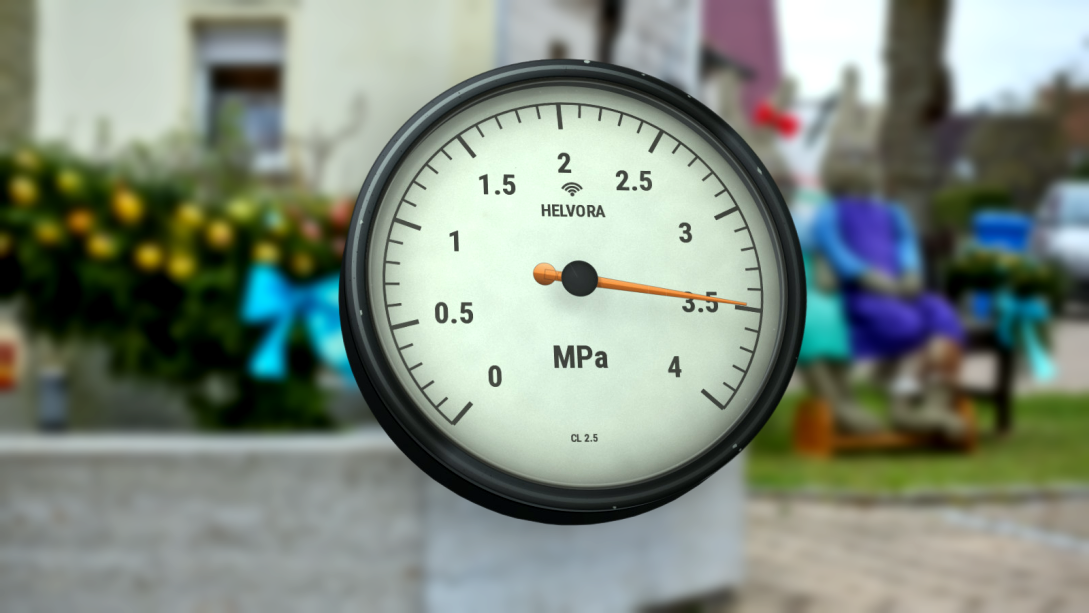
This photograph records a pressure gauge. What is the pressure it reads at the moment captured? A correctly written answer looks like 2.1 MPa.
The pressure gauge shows 3.5 MPa
